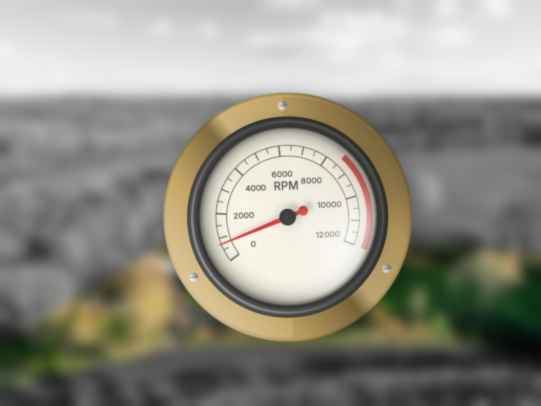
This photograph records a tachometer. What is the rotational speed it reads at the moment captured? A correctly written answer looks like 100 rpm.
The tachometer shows 750 rpm
